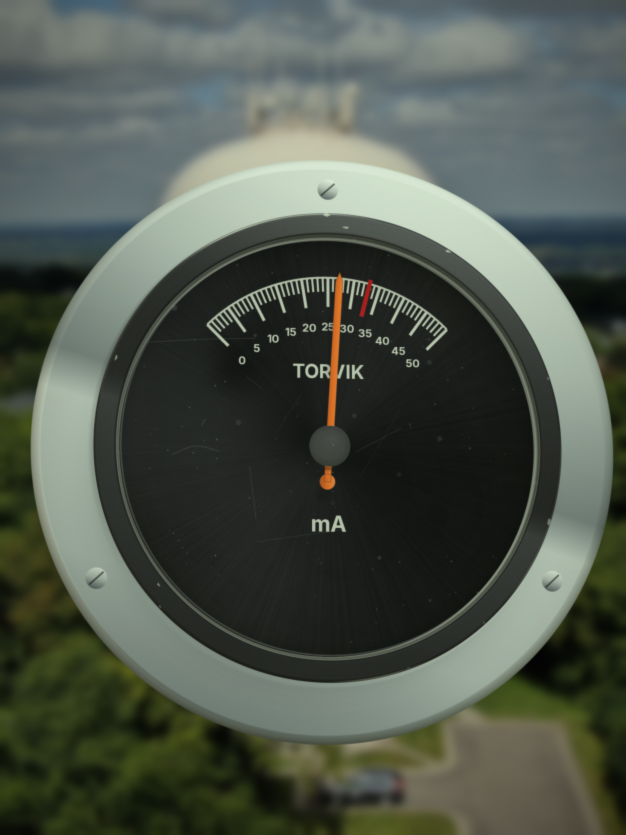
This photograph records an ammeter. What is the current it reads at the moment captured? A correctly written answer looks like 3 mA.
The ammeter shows 27 mA
